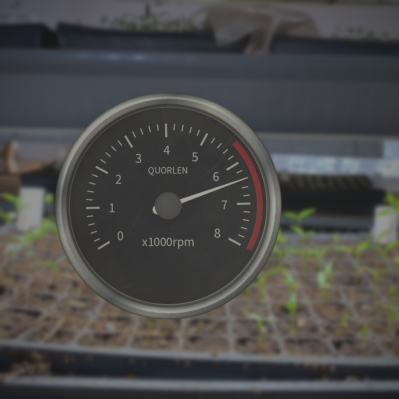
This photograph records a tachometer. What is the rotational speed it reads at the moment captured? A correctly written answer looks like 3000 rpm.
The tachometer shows 6400 rpm
